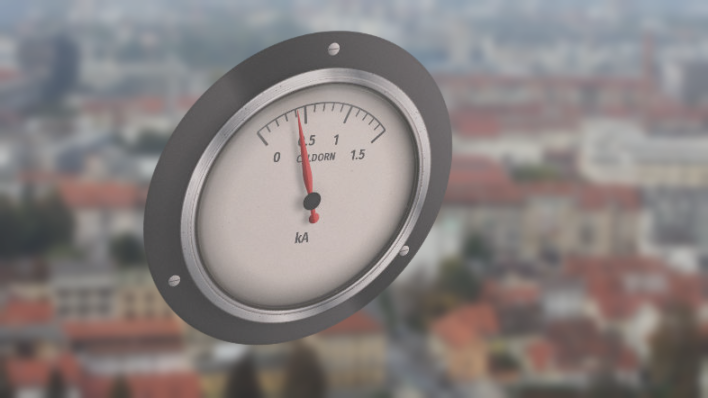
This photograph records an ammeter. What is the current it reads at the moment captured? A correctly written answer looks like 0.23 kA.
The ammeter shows 0.4 kA
